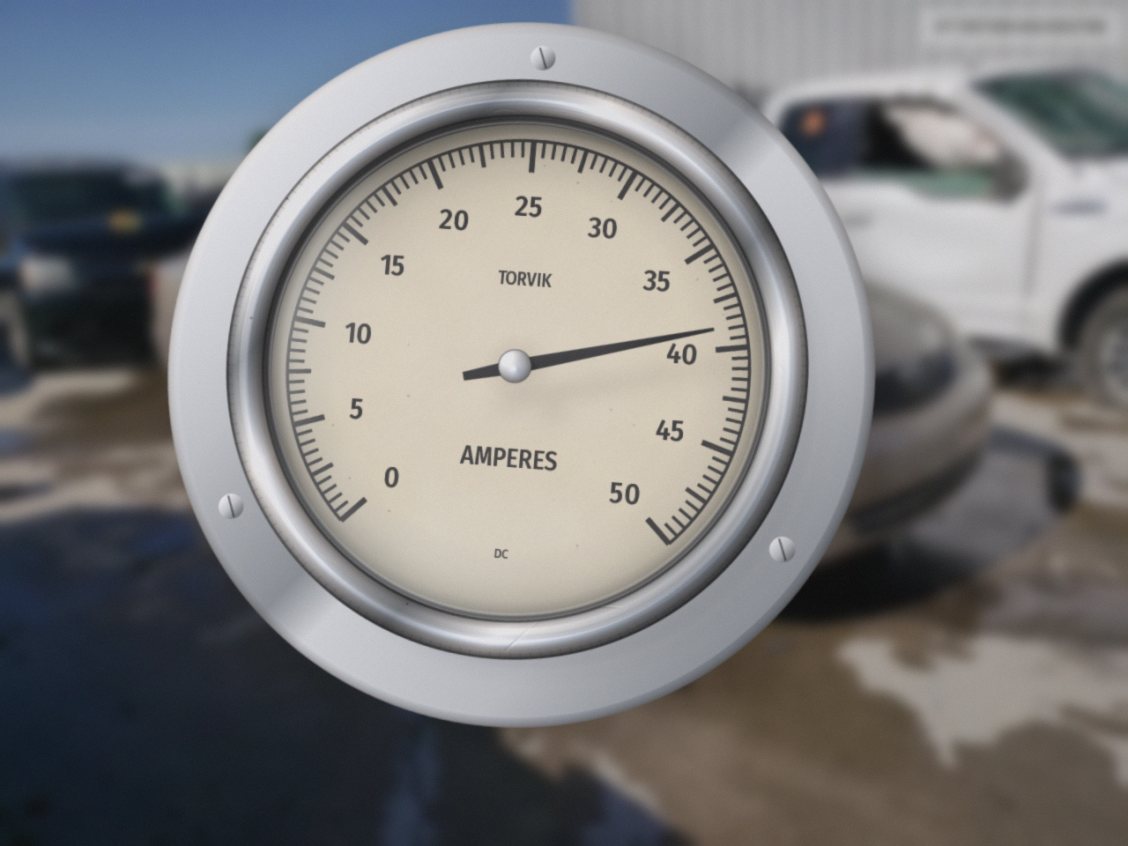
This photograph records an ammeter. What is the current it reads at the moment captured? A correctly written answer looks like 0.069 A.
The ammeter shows 39 A
